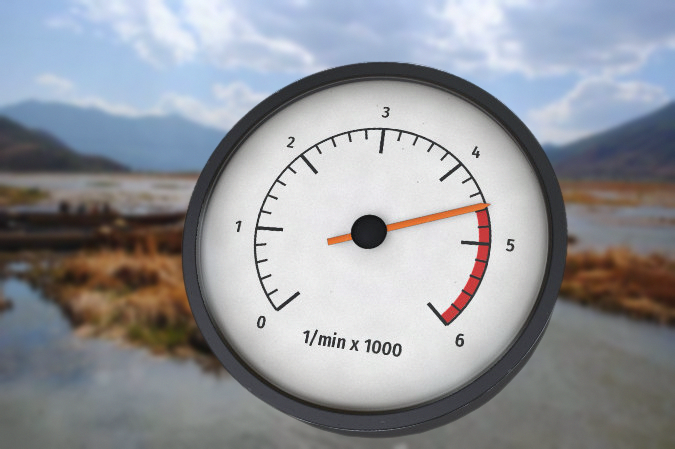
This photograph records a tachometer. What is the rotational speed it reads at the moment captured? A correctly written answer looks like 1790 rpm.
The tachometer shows 4600 rpm
